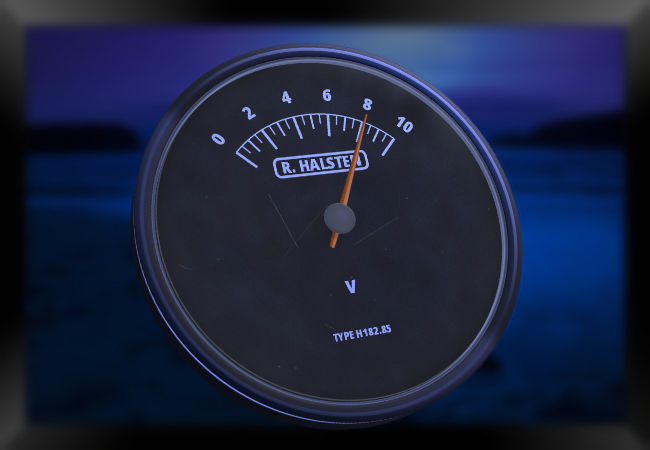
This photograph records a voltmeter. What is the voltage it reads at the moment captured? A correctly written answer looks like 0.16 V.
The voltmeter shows 8 V
